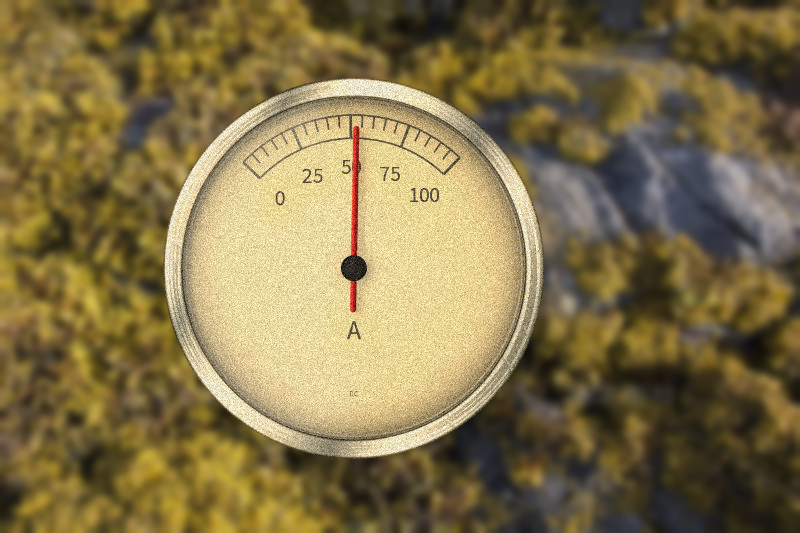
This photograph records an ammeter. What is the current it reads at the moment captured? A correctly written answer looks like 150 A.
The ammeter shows 52.5 A
